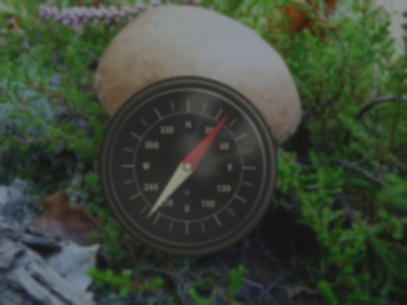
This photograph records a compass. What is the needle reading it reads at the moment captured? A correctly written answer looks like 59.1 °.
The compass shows 37.5 °
